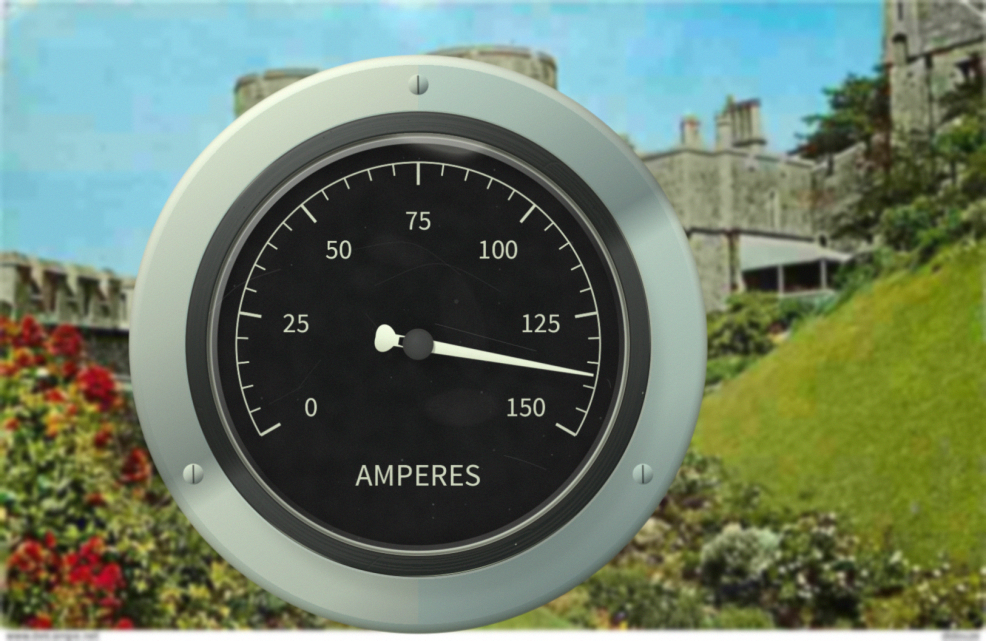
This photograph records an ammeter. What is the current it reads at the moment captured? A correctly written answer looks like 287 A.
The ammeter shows 137.5 A
